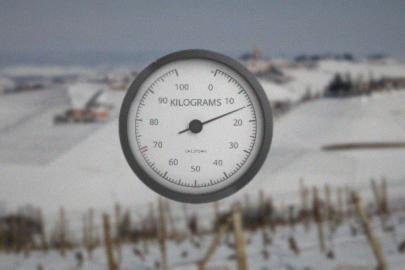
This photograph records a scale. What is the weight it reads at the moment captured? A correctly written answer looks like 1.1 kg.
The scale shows 15 kg
